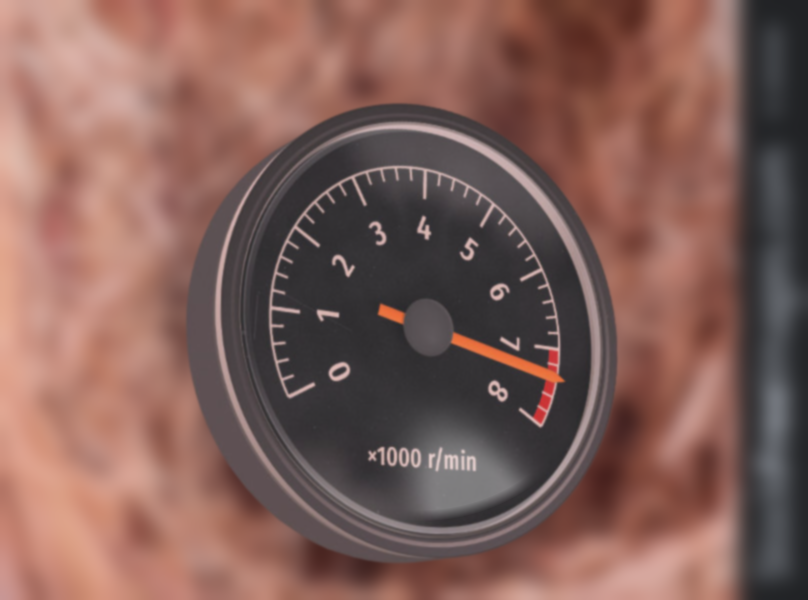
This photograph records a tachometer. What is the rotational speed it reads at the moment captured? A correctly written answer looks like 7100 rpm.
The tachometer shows 7400 rpm
